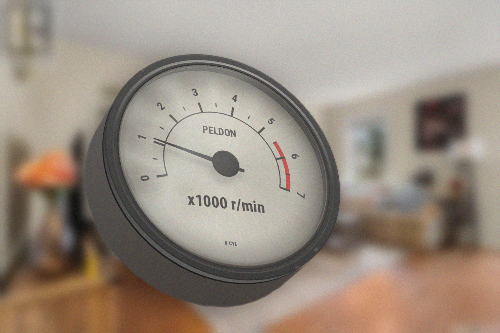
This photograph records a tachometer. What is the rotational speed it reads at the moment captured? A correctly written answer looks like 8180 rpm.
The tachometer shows 1000 rpm
